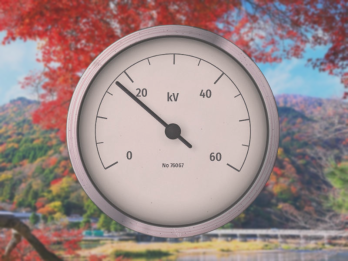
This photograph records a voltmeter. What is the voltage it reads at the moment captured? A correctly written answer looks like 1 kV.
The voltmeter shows 17.5 kV
